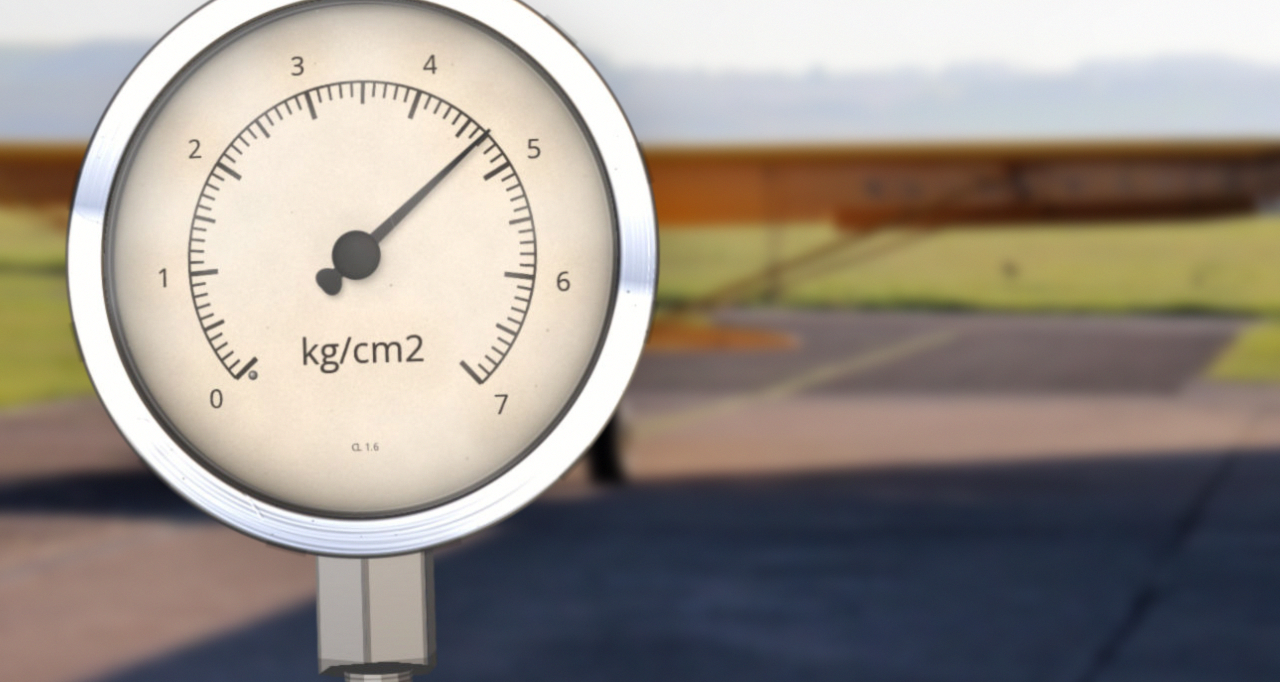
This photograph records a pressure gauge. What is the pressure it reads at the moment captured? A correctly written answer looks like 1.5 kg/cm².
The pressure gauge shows 4.7 kg/cm²
